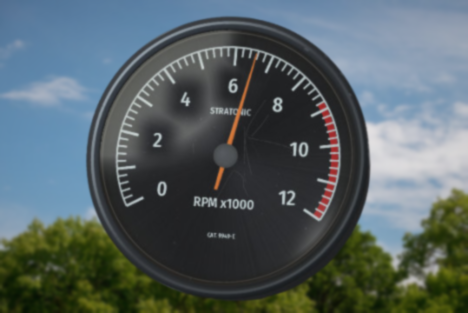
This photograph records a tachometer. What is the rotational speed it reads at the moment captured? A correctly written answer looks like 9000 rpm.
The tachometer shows 6600 rpm
